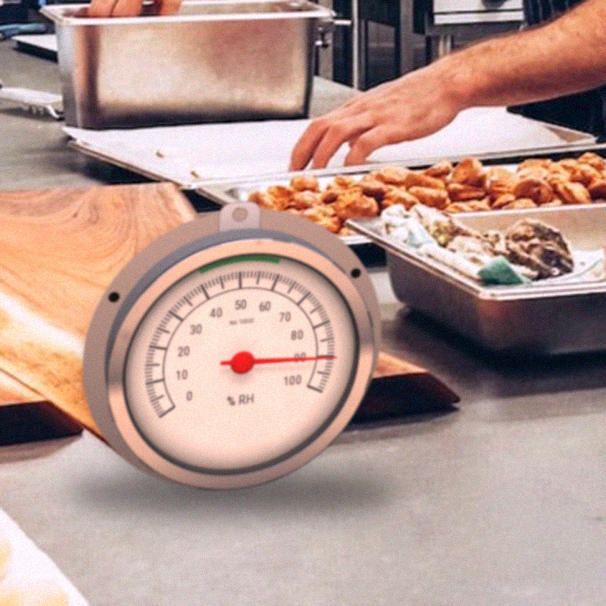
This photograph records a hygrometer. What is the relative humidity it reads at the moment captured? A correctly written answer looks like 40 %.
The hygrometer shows 90 %
